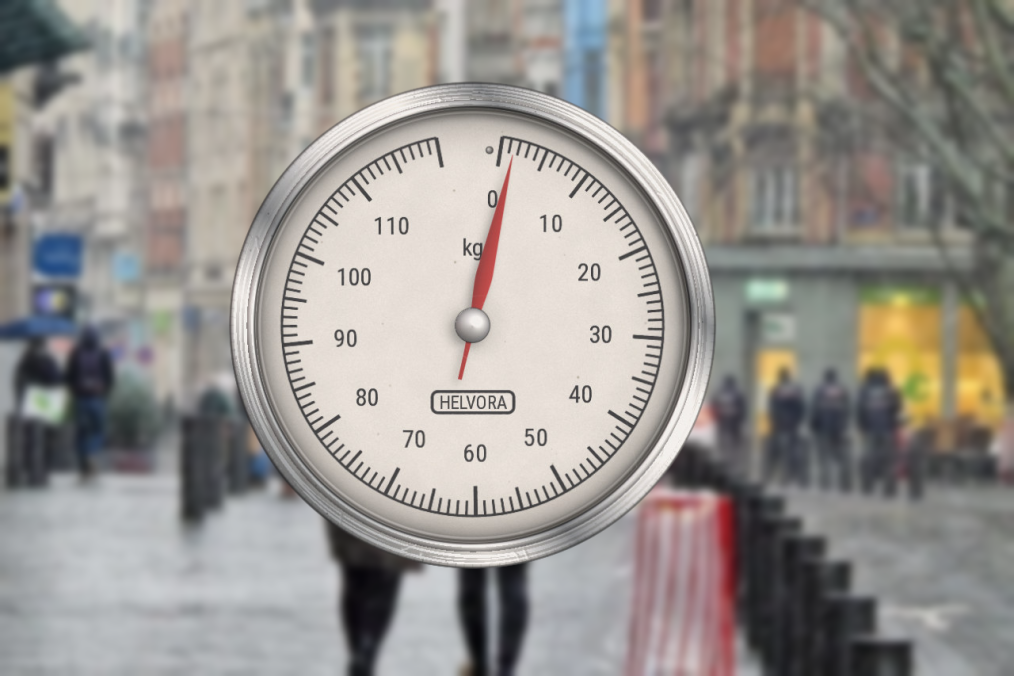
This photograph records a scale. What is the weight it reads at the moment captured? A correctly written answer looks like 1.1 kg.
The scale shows 1.5 kg
